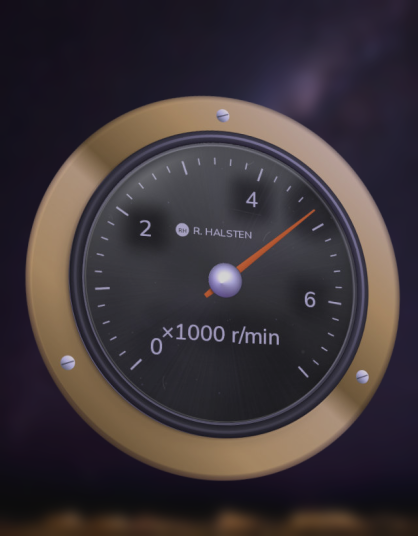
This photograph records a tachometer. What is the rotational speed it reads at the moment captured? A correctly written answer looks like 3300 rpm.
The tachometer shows 4800 rpm
